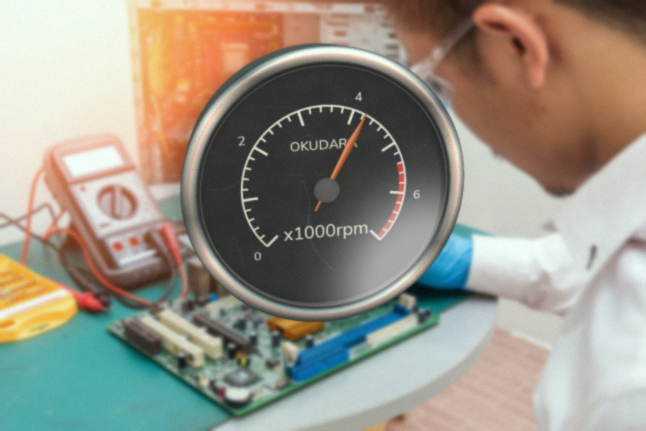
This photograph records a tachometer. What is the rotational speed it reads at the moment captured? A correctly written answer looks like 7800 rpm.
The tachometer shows 4200 rpm
